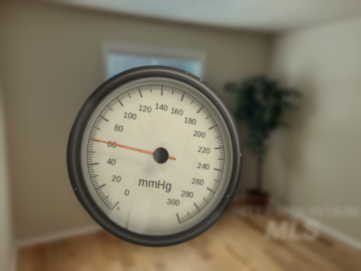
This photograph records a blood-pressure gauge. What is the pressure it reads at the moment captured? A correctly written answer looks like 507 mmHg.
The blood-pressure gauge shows 60 mmHg
